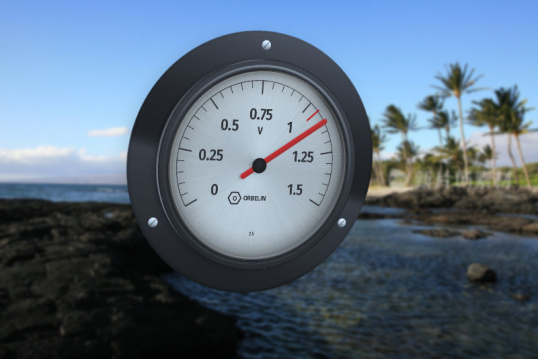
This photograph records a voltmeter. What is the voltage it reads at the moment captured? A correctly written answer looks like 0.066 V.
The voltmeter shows 1.1 V
